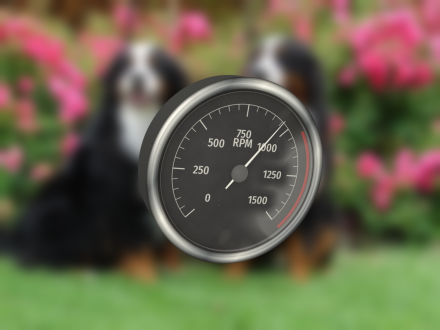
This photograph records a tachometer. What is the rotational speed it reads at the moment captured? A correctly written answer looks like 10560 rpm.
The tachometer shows 950 rpm
